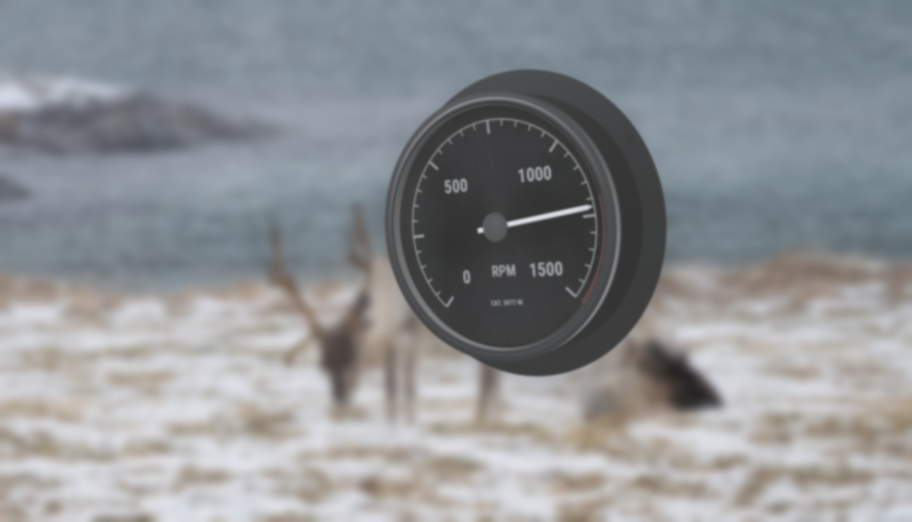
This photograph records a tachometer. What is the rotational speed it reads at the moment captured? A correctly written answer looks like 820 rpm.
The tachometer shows 1225 rpm
